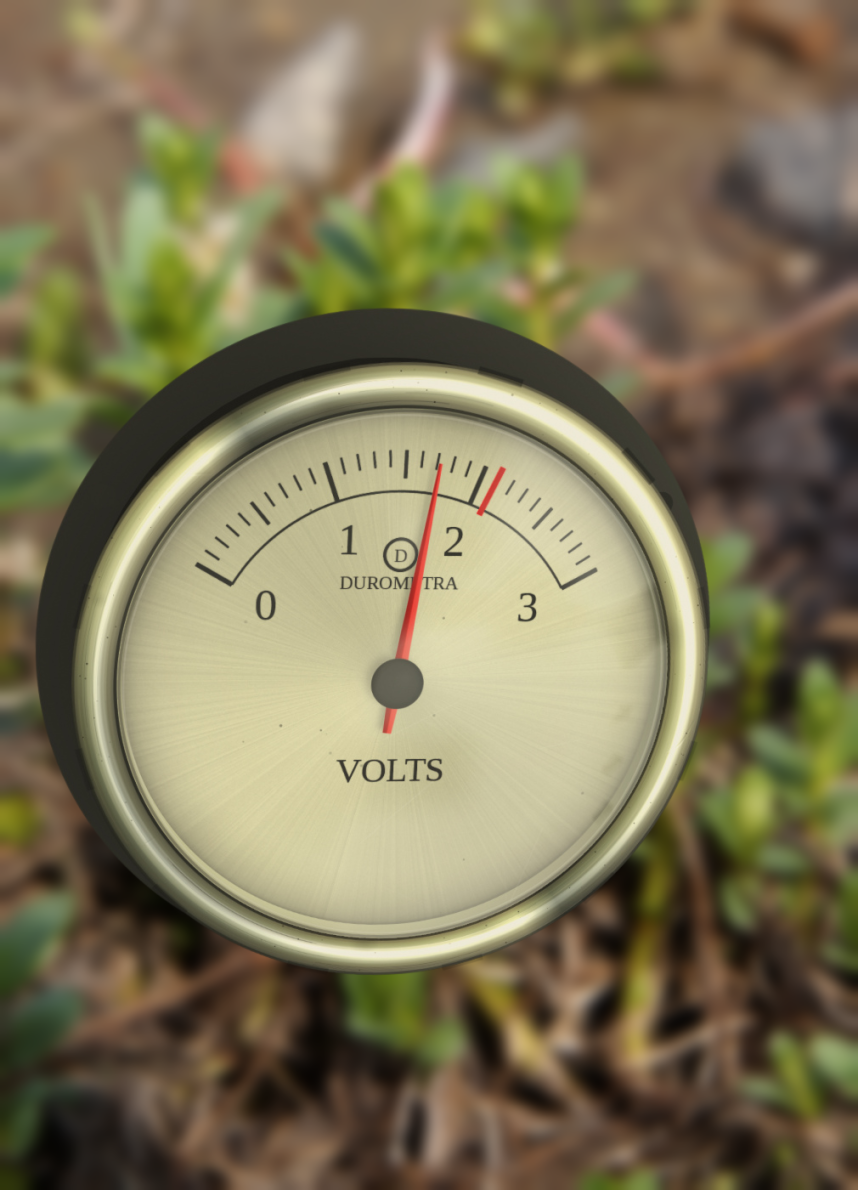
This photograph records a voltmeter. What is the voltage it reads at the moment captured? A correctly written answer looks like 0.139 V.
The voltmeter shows 1.7 V
